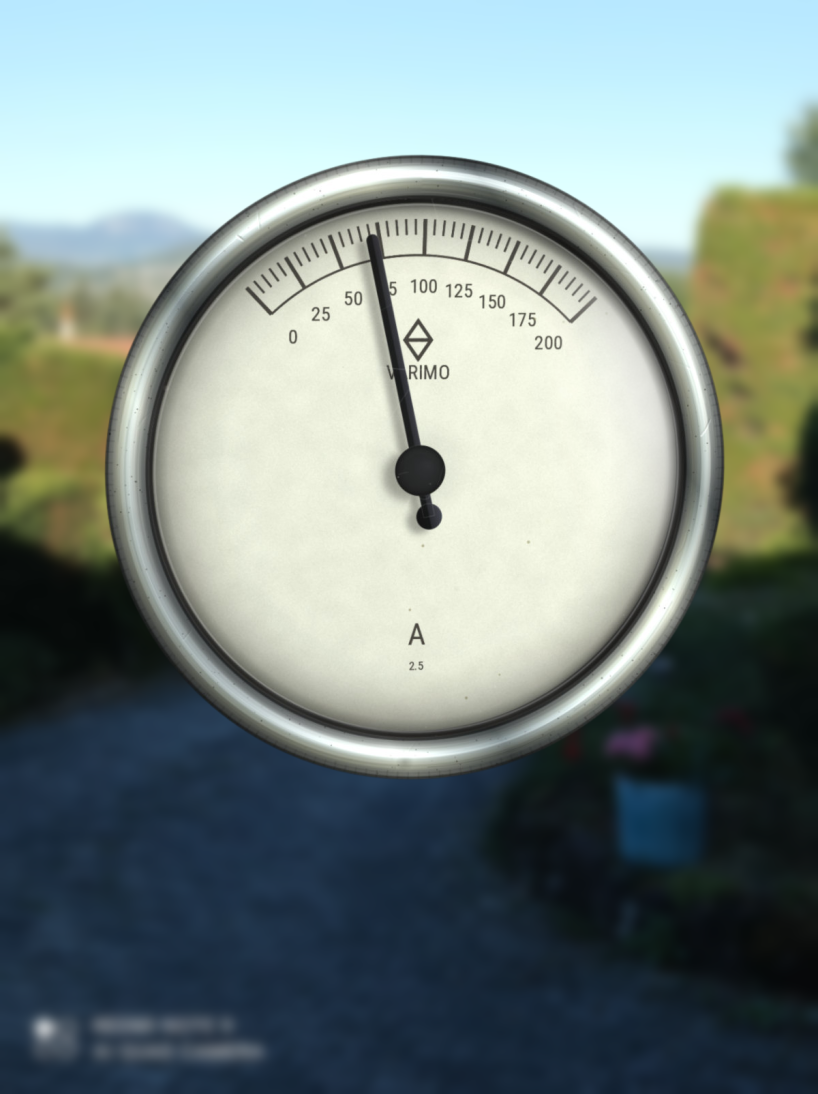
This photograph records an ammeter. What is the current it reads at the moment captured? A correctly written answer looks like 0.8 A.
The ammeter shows 70 A
